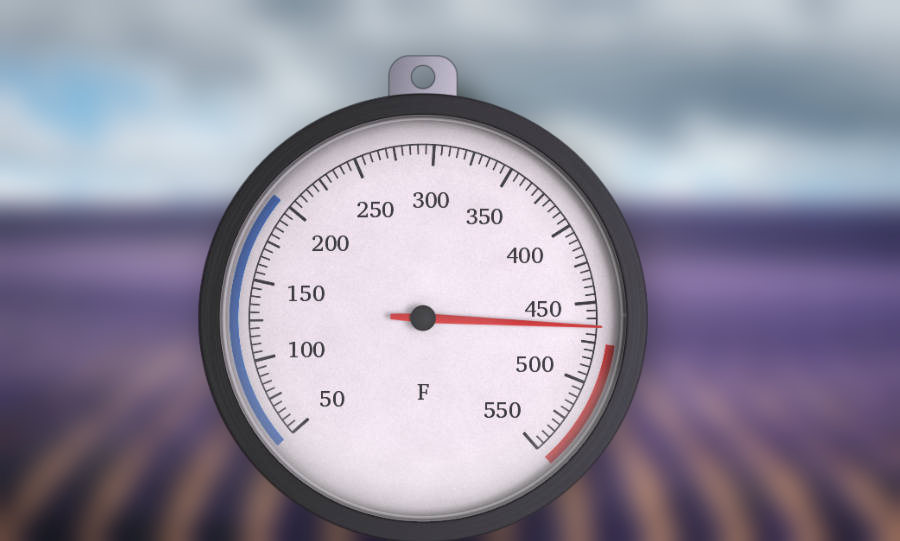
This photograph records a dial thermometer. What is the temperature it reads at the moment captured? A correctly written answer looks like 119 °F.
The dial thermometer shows 465 °F
